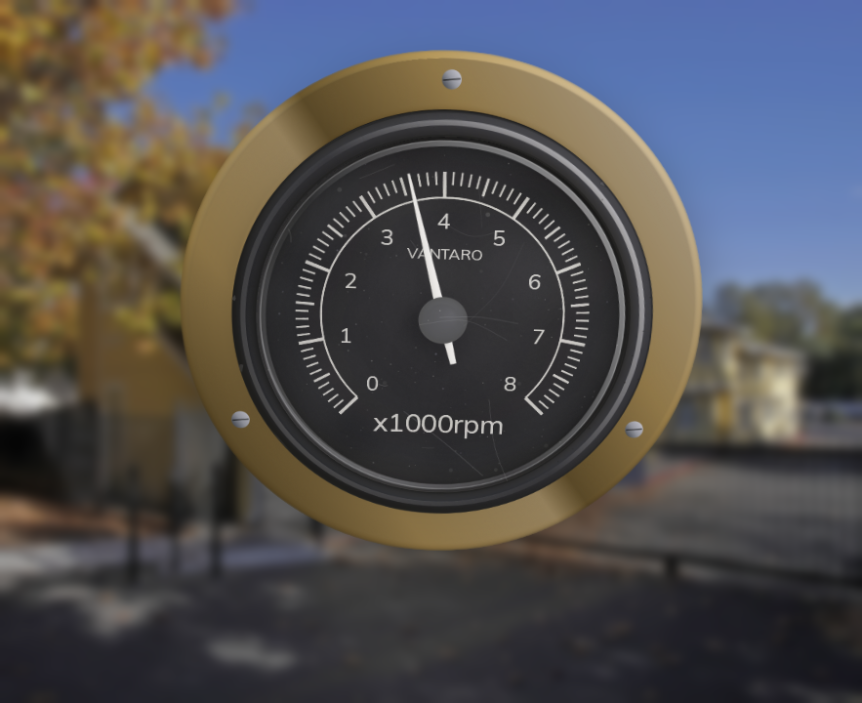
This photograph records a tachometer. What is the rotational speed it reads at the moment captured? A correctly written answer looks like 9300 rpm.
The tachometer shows 3600 rpm
